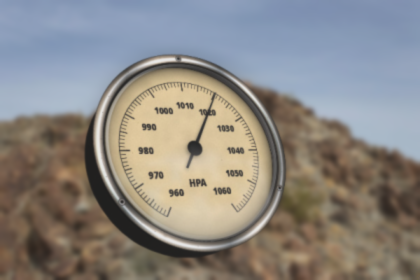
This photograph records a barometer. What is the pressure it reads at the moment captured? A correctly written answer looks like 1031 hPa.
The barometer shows 1020 hPa
